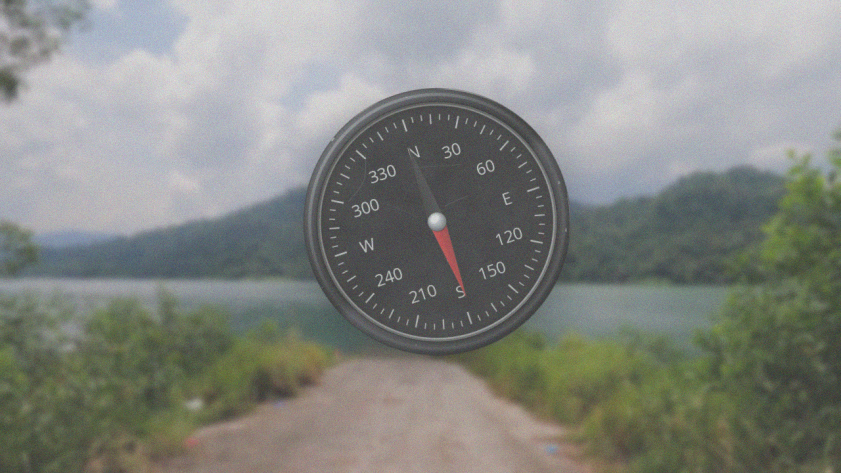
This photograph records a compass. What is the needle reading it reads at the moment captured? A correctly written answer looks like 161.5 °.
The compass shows 177.5 °
